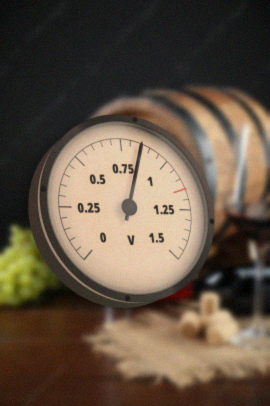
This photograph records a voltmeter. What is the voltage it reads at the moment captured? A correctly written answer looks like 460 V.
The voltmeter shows 0.85 V
